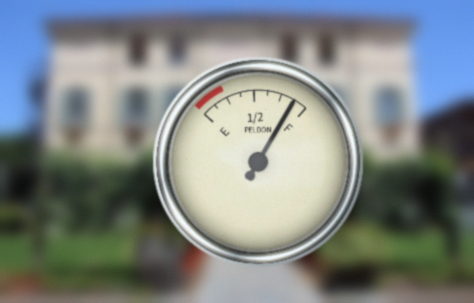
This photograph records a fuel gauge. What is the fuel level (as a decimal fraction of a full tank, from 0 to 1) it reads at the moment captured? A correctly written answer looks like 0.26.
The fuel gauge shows 0.875
